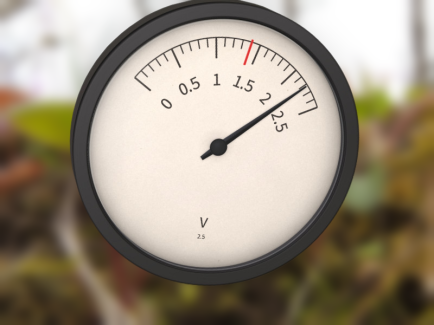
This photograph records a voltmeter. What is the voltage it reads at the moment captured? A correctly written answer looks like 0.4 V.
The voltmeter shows 2.2 V
